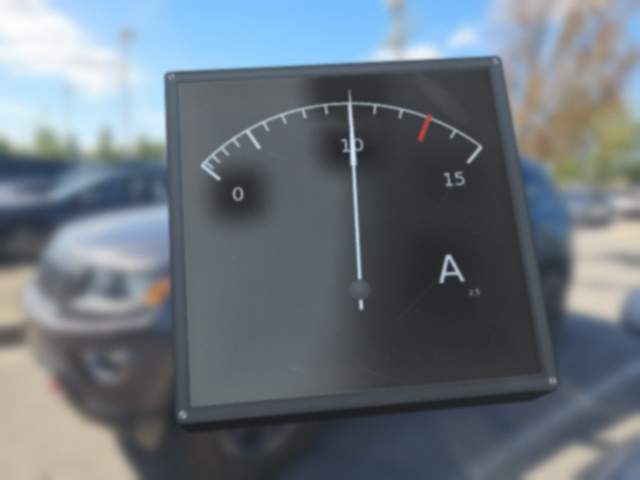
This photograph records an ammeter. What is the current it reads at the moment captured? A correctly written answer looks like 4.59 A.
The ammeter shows 10 A
